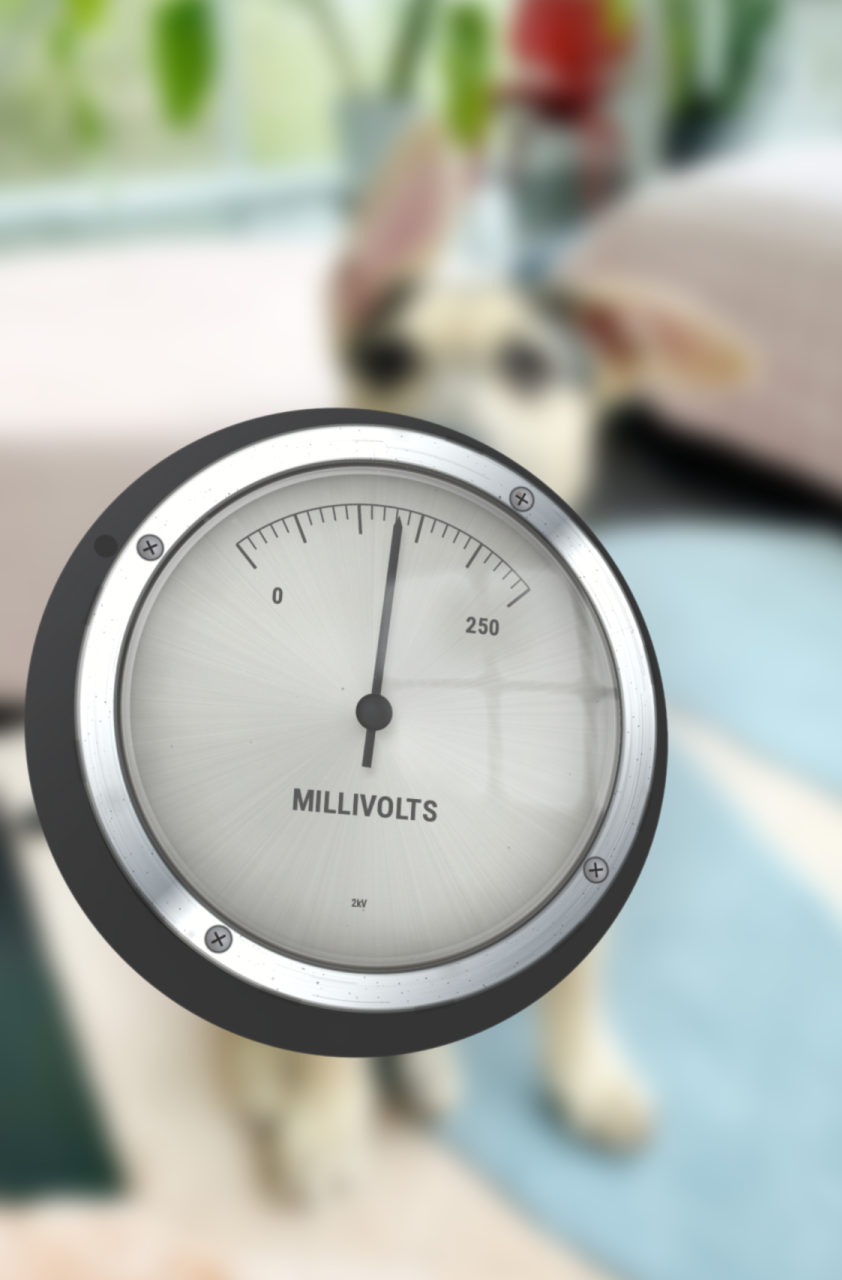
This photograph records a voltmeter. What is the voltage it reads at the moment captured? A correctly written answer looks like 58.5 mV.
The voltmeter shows 130 mV
